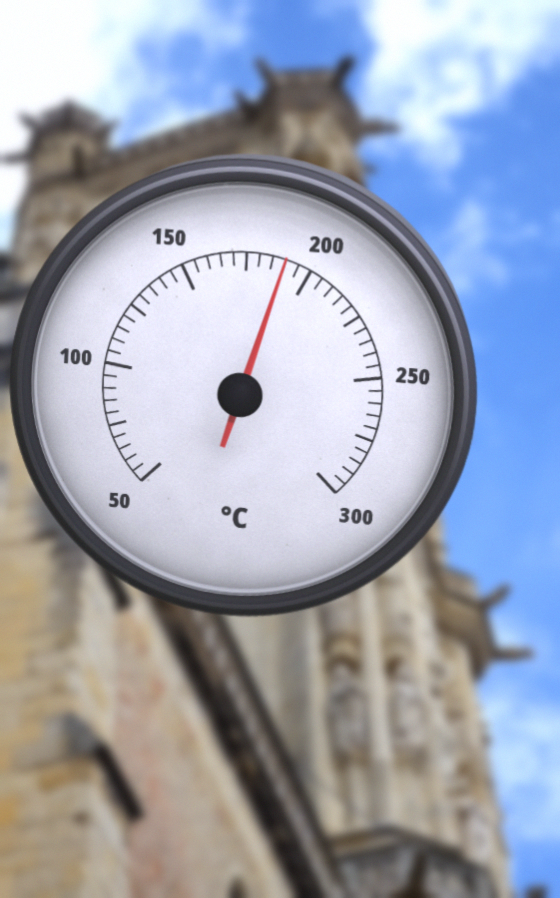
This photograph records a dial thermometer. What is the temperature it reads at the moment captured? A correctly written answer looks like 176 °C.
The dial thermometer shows 190 °C
